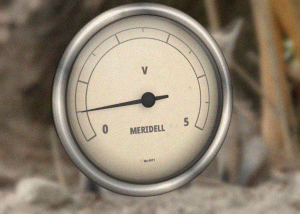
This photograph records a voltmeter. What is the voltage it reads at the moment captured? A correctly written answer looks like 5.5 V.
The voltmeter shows 0.5 V
